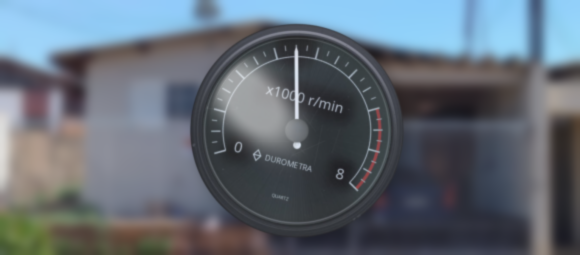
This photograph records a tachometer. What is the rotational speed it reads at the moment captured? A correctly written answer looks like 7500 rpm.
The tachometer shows 3500 rpm
